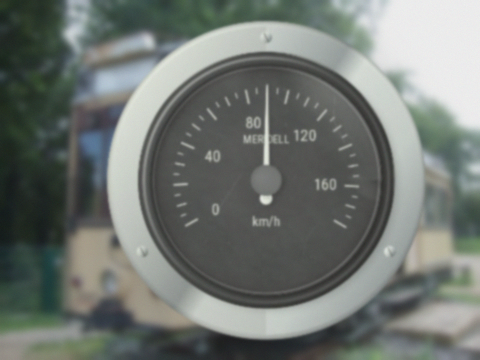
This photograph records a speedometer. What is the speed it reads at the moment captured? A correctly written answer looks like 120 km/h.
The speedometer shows 90 km/h
